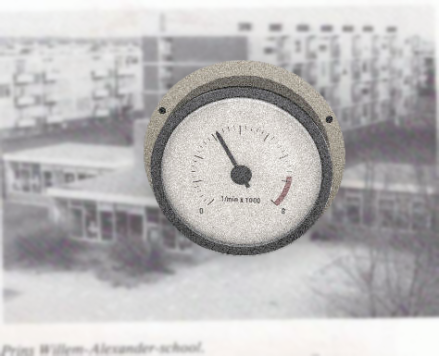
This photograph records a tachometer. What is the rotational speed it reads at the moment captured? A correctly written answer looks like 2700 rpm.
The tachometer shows 3200 rpm
